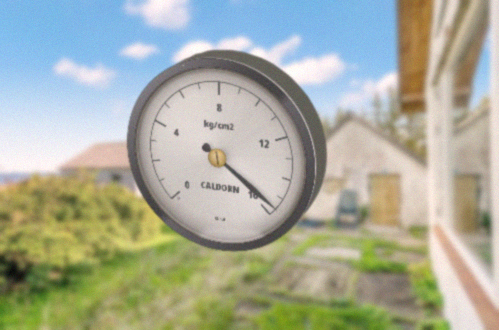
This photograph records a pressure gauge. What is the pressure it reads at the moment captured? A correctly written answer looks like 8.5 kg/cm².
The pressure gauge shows 15.5 kg/cm²
